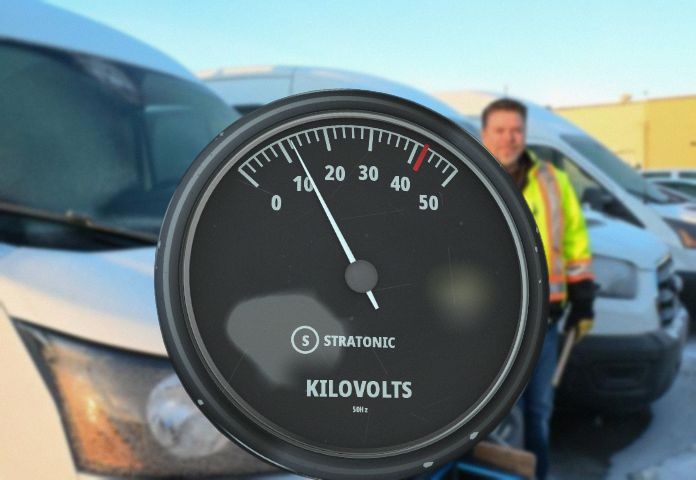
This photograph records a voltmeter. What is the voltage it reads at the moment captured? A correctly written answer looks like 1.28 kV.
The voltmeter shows 12 kV
